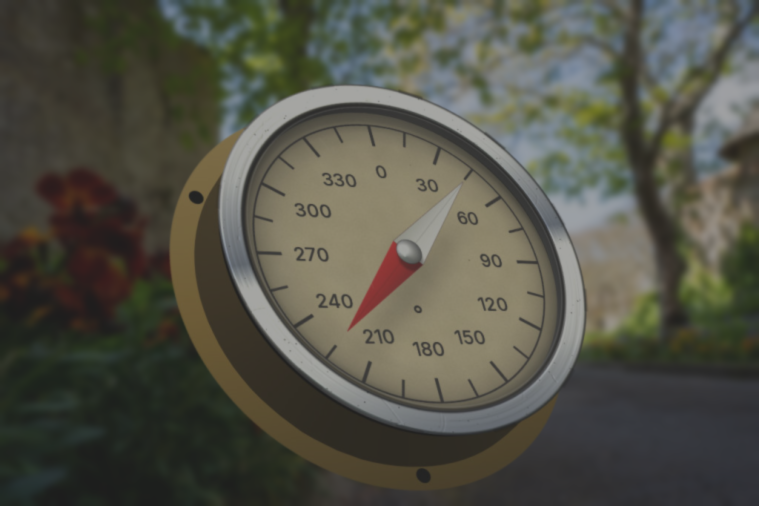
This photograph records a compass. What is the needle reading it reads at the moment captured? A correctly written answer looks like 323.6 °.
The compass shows 225 °
